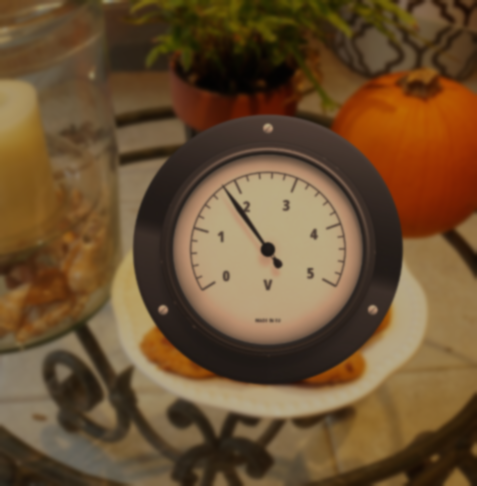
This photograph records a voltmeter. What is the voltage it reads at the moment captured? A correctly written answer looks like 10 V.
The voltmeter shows 1.8 V
